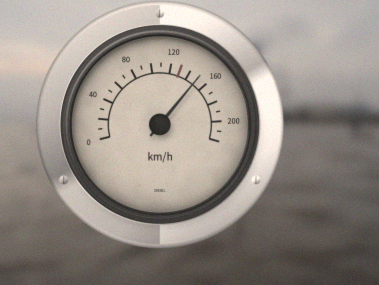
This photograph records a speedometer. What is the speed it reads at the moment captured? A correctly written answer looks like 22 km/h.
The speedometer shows 150 km/h
